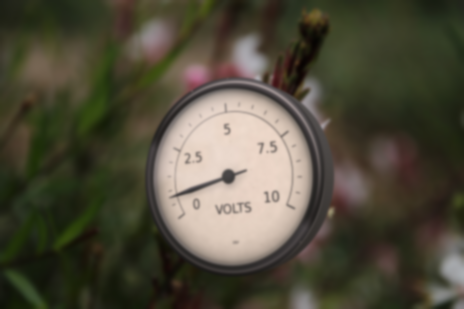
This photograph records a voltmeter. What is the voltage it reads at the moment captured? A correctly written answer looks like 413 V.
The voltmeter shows 0.75 V
